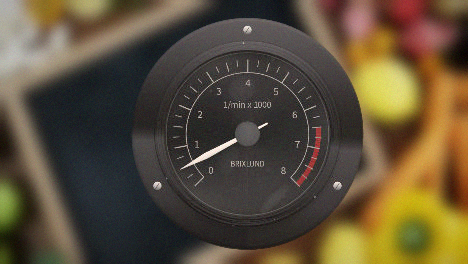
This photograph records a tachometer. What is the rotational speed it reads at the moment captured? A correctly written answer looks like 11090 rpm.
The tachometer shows 500 rpm
